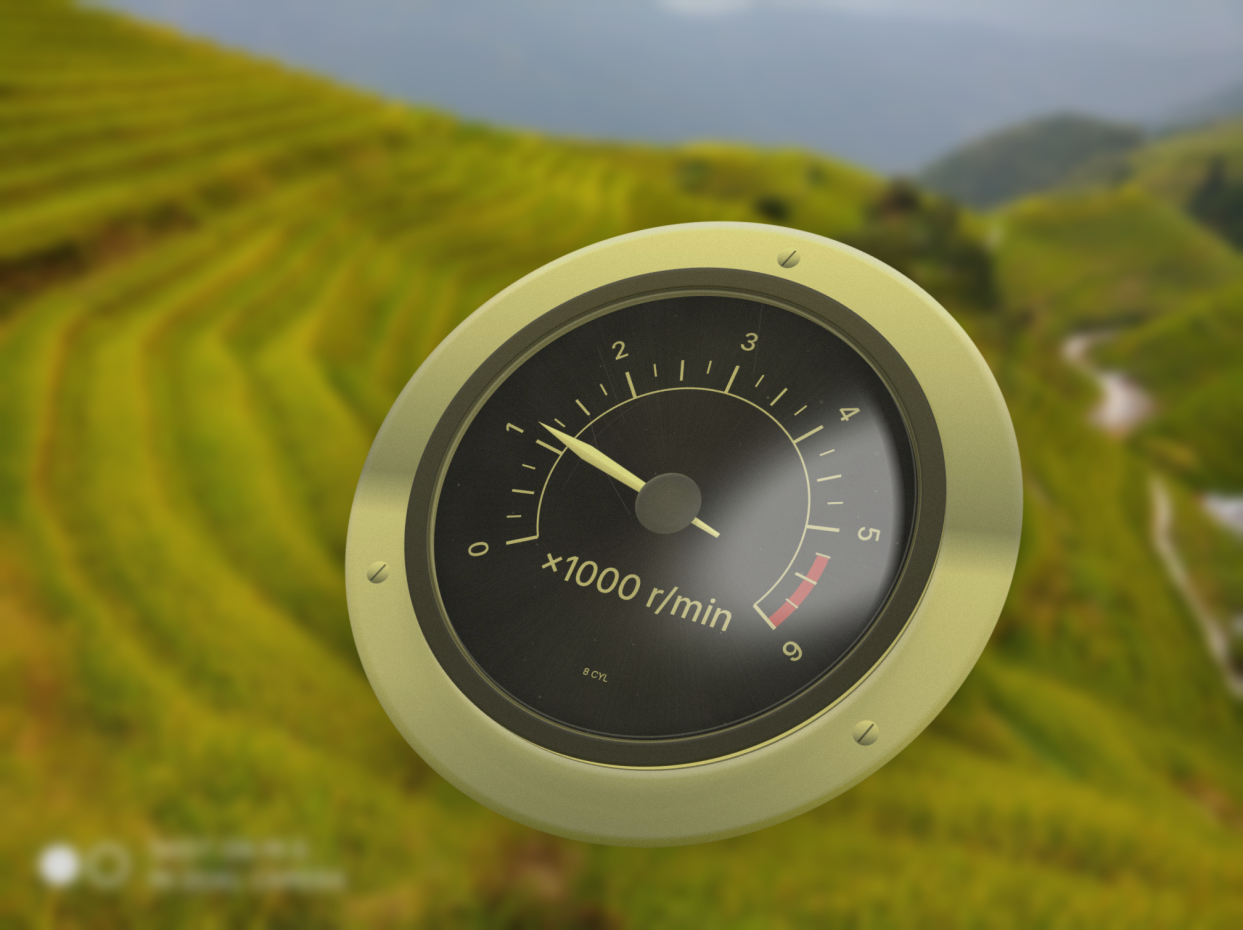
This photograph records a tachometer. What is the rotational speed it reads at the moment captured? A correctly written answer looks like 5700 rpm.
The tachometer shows 1125 rpm
